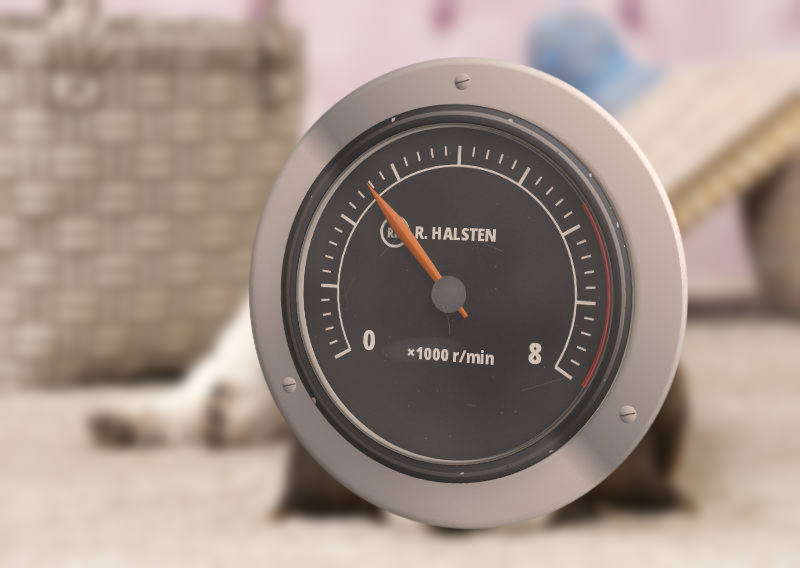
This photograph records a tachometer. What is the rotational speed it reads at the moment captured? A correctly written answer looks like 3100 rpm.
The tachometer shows 2600 rpm
